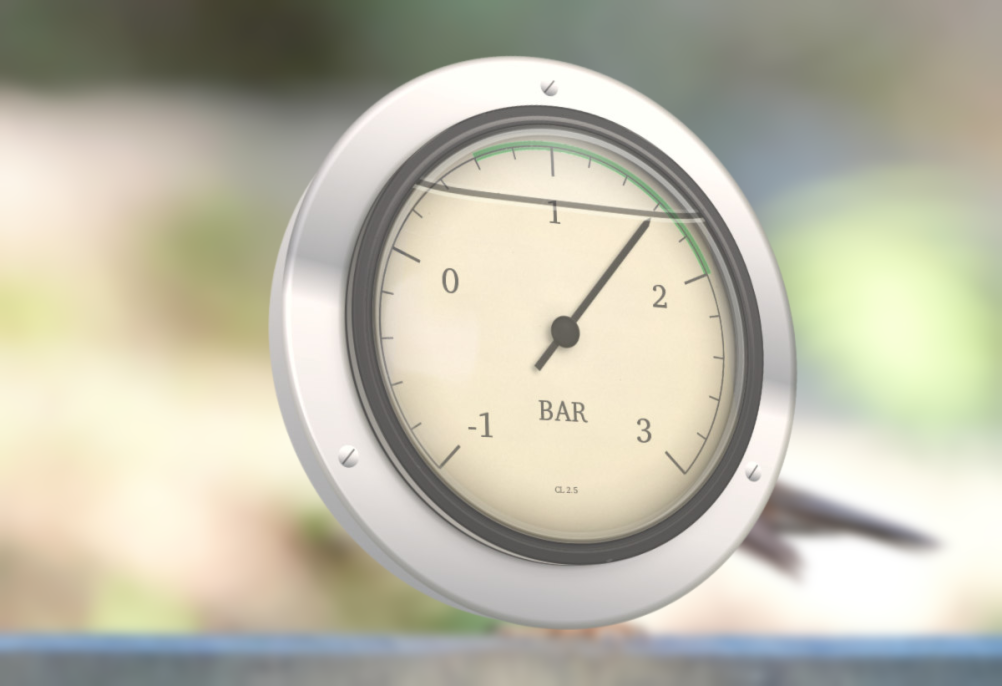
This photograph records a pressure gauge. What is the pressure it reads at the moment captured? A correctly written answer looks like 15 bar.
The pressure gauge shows 1.6 bar
